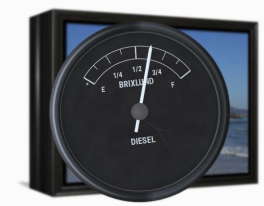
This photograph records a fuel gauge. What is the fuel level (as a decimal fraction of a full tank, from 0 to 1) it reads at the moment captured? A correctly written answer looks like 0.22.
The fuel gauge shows 0.625
